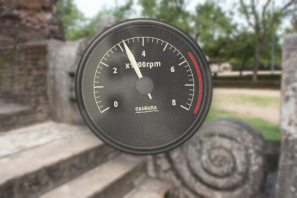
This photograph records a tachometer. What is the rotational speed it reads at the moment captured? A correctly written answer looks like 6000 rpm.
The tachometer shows 3200 rpm
